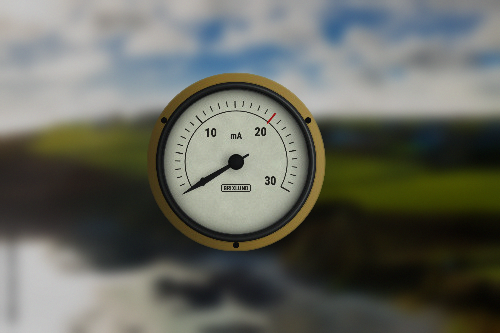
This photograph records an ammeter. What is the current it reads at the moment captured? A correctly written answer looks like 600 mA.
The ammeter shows 0 mA
